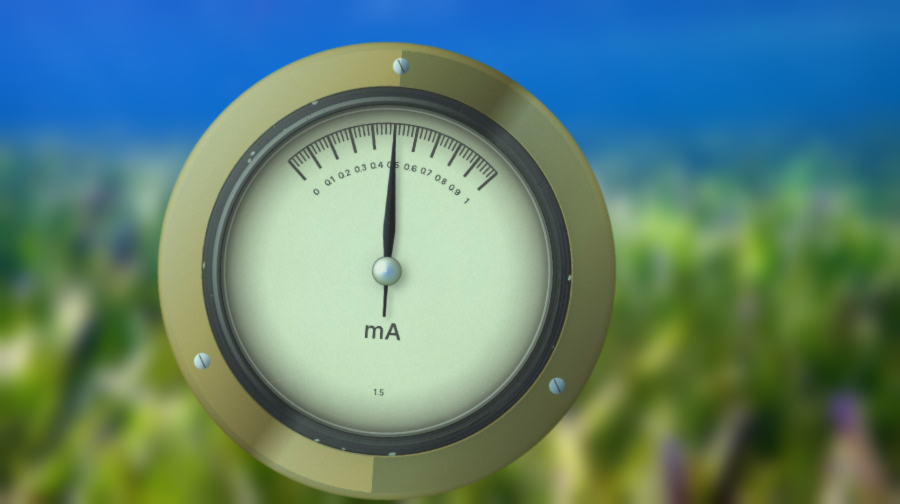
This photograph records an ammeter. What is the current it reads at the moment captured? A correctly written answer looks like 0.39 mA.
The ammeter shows 0.5 mA
